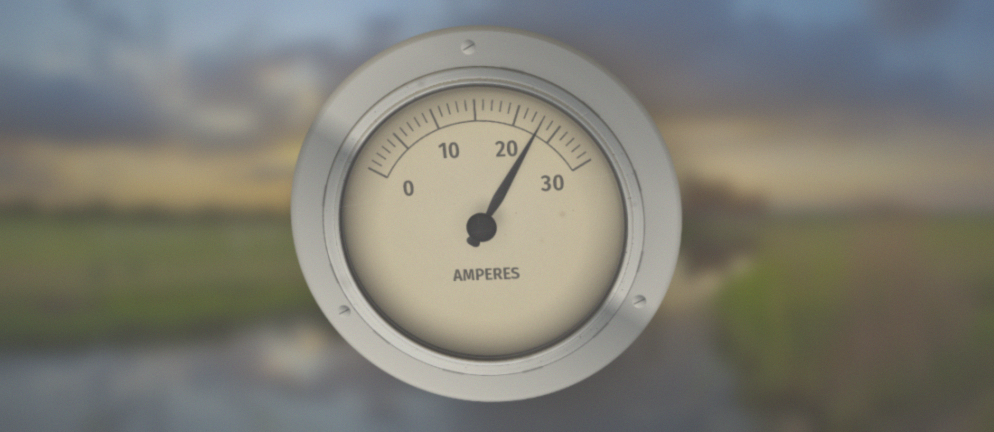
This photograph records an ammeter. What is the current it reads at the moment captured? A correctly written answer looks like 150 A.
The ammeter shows 23 A
